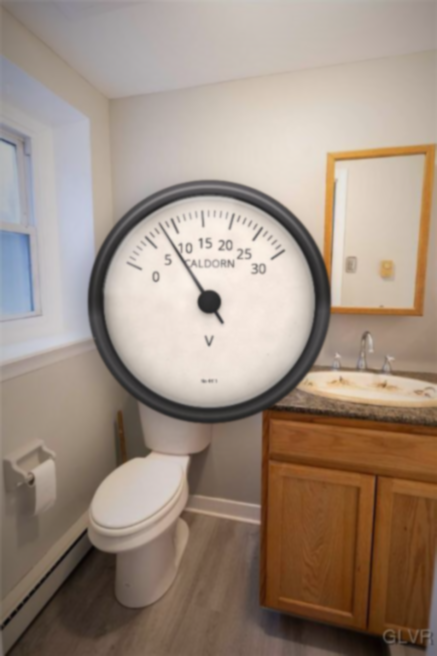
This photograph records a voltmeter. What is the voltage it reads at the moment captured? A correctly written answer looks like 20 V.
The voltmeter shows 8 V
